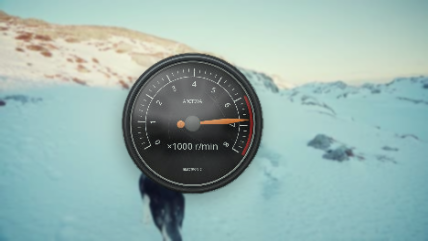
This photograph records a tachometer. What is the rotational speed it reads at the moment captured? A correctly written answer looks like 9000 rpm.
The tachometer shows 6800 rpm
